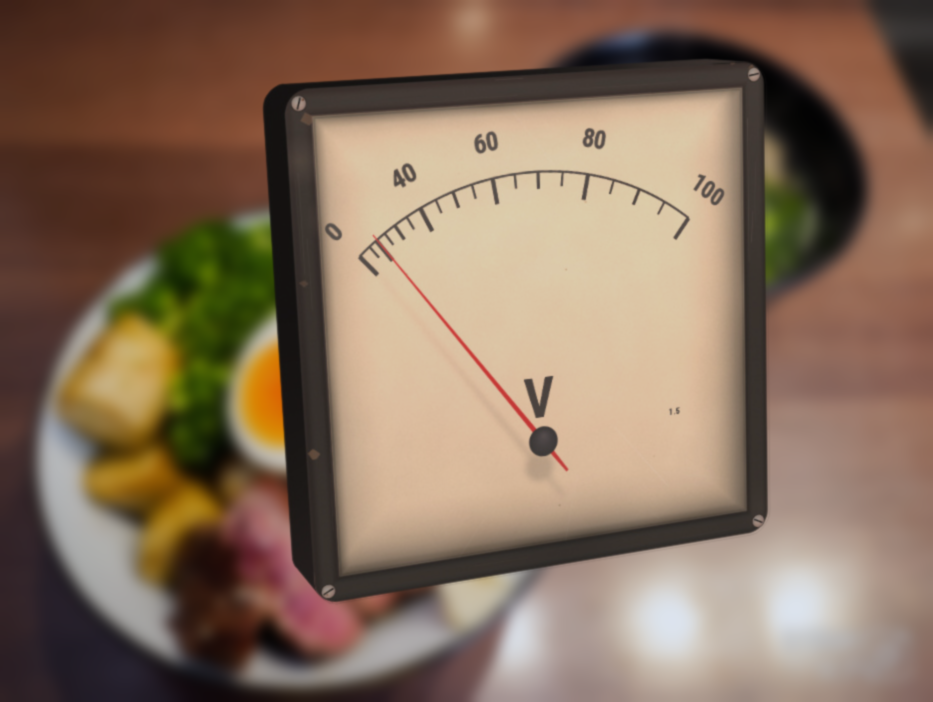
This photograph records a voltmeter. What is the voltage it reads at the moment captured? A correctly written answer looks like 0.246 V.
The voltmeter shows 20 V
